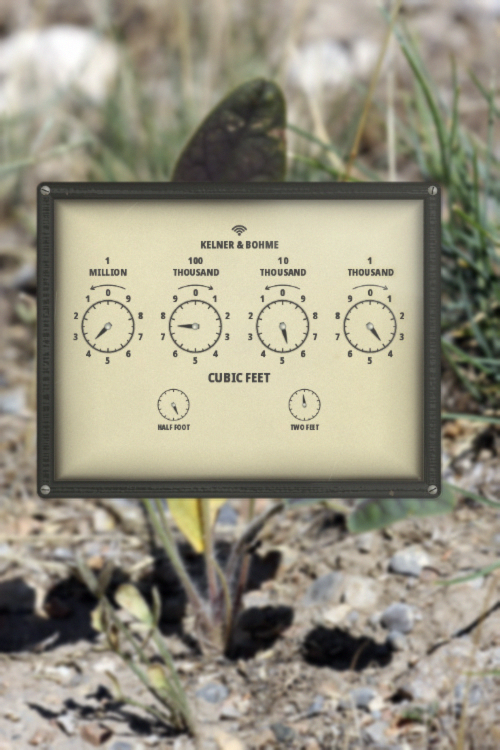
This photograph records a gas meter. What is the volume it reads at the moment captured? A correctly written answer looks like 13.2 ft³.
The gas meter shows 375400 ft³
